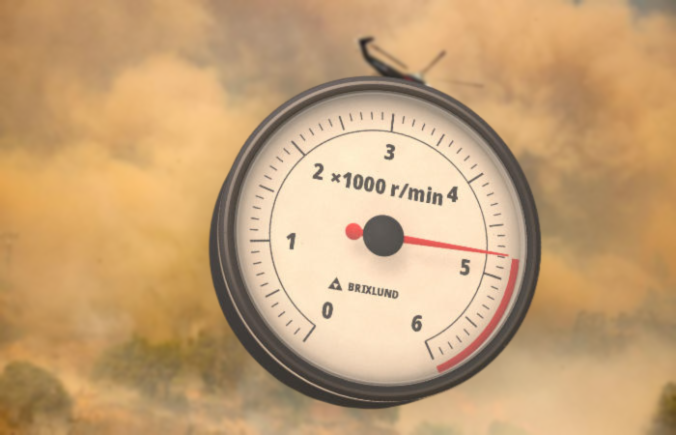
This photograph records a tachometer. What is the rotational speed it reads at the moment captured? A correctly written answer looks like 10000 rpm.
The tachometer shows 4800 rpm
